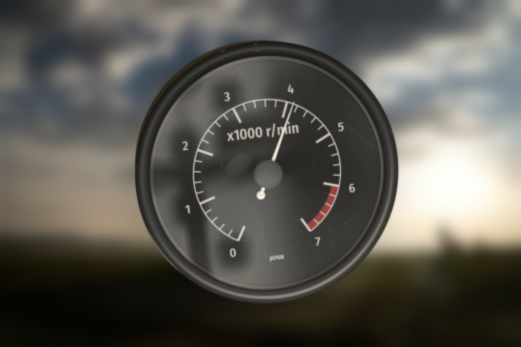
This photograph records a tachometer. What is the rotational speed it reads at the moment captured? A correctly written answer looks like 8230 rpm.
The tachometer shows 4100 rpm
